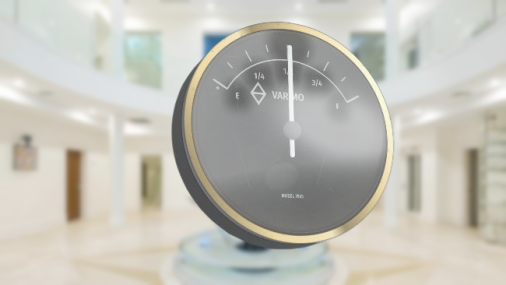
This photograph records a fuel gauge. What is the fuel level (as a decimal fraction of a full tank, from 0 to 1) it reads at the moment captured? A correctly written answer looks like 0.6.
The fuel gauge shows 0.5
